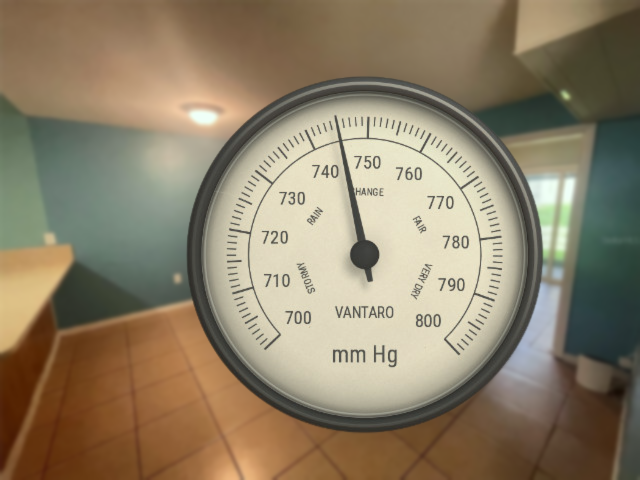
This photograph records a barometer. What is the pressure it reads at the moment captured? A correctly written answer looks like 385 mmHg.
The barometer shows 745 mmHg
